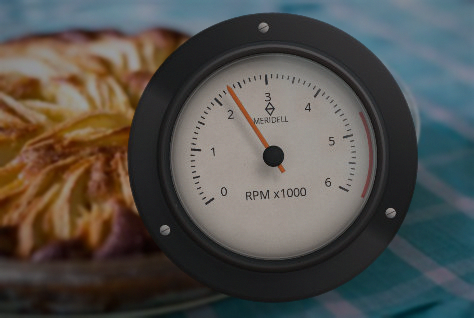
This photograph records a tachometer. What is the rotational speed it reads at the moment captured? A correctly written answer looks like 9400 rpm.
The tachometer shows 2300 rpm
